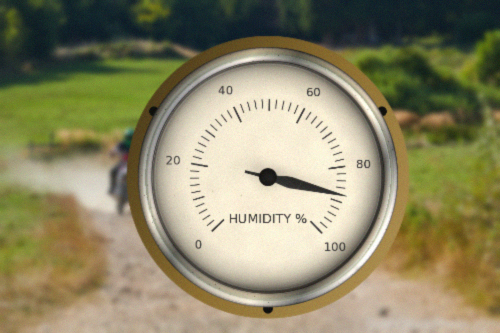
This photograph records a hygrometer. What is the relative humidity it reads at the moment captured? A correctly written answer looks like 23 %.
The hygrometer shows 88 %
